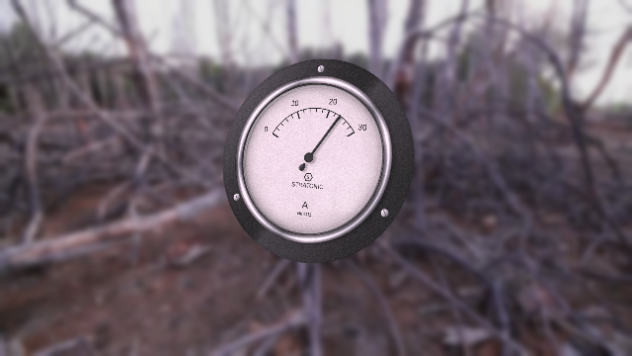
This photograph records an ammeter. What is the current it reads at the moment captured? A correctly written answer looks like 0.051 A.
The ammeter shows 24 A
